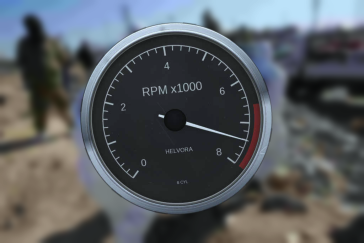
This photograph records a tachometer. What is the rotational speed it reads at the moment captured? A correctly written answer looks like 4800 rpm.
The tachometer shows 7400 rpm
